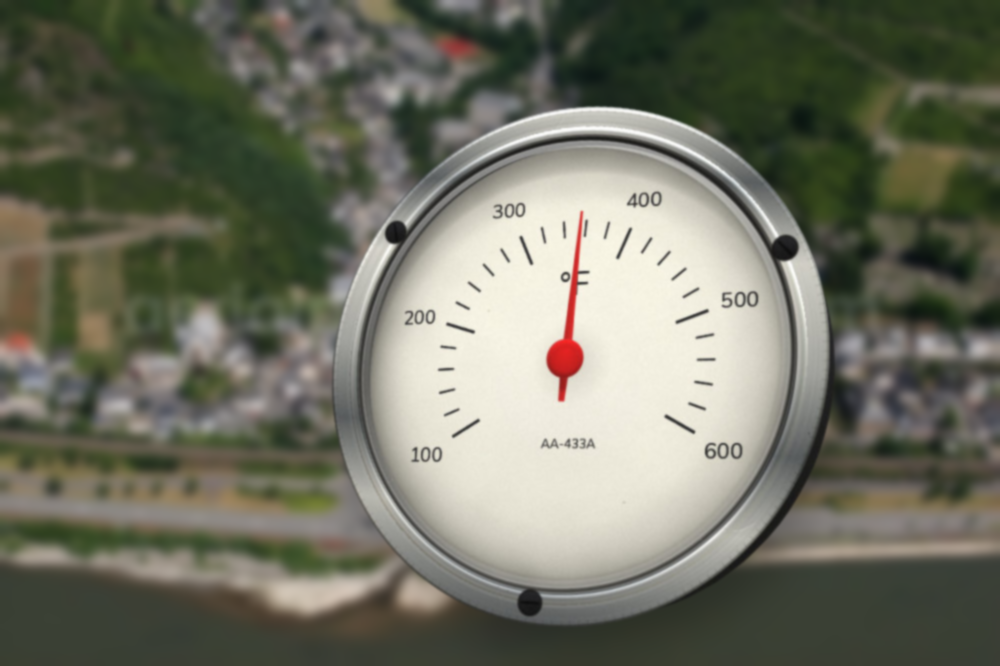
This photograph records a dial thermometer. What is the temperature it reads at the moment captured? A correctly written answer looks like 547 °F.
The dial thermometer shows 360 °F
